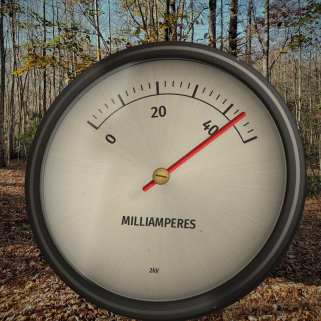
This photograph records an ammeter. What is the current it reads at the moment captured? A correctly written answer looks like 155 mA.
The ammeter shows 44 mA
